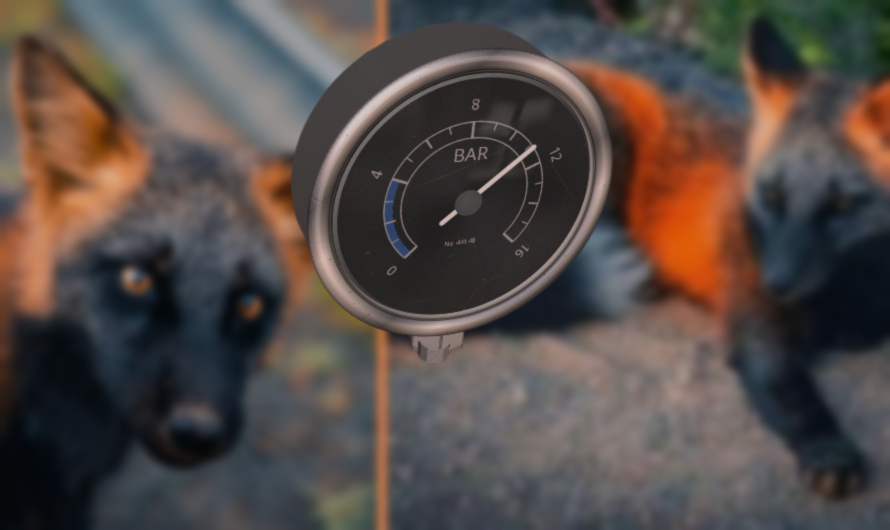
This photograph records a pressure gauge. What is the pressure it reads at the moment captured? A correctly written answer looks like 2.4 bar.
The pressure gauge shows 11 bar
